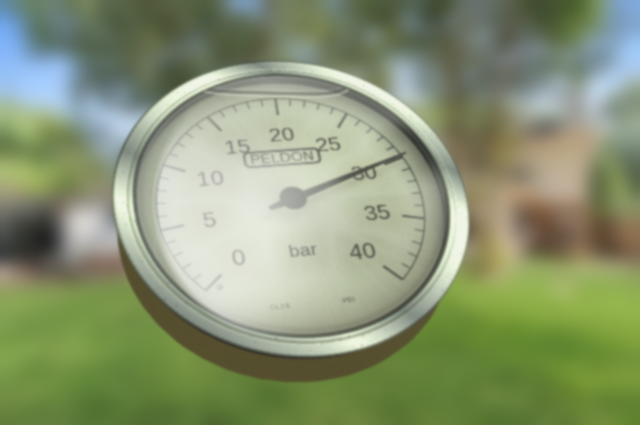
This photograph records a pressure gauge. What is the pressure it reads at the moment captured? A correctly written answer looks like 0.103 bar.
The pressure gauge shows 30 bar
